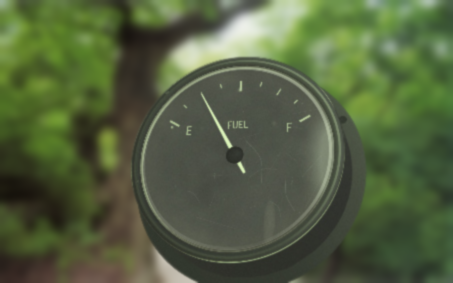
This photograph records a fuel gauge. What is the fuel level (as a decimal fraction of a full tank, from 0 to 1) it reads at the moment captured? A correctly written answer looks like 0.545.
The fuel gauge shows 0.25
